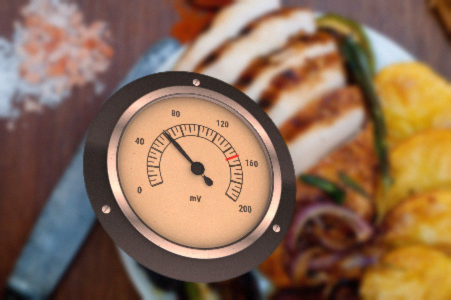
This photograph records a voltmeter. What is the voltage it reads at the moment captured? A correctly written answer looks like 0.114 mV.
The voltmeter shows 60 mV
